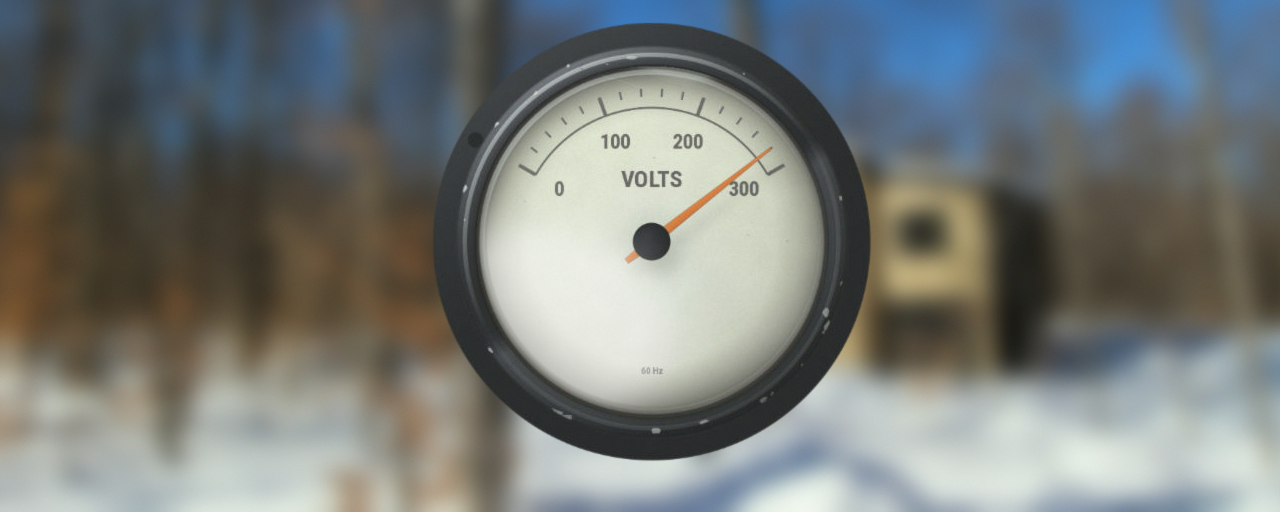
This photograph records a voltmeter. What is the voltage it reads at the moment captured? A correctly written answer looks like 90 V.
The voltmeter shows 280 V
